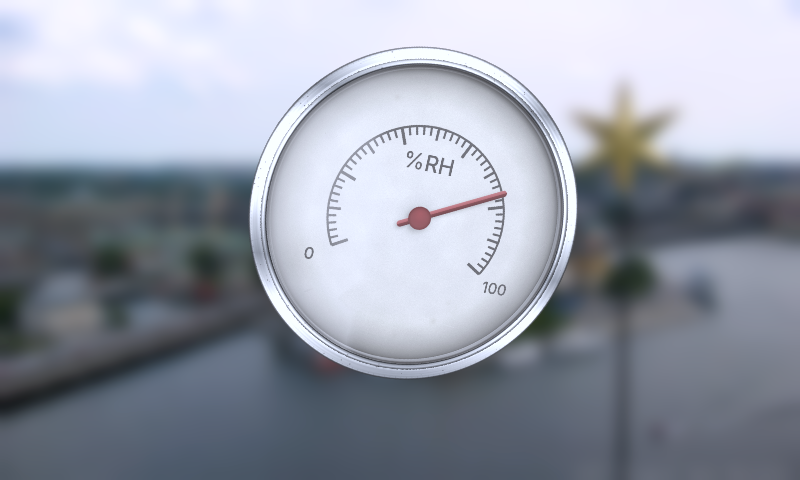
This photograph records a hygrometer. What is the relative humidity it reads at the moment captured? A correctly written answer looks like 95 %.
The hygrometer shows 76 %
